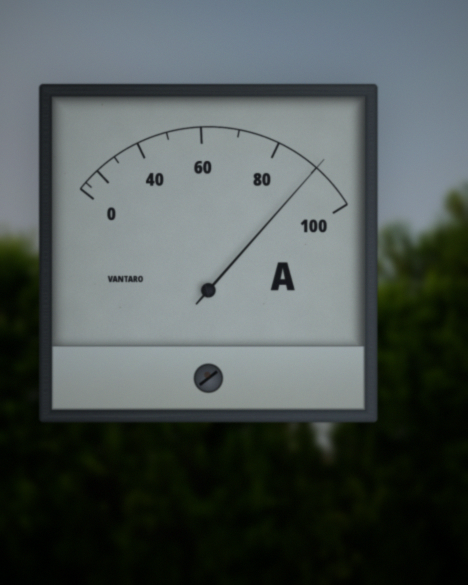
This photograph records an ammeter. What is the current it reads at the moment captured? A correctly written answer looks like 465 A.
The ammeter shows 90 A
